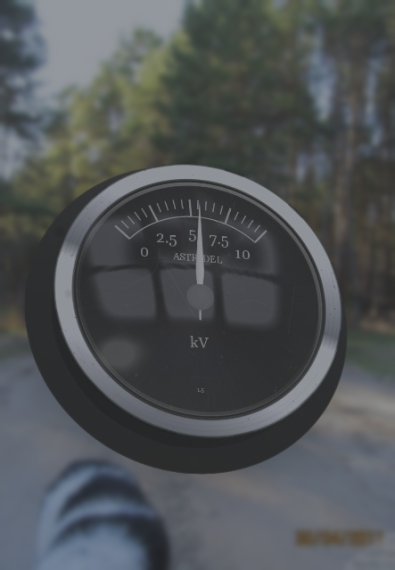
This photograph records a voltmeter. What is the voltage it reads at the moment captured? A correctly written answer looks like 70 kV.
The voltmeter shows 5.5 kV
